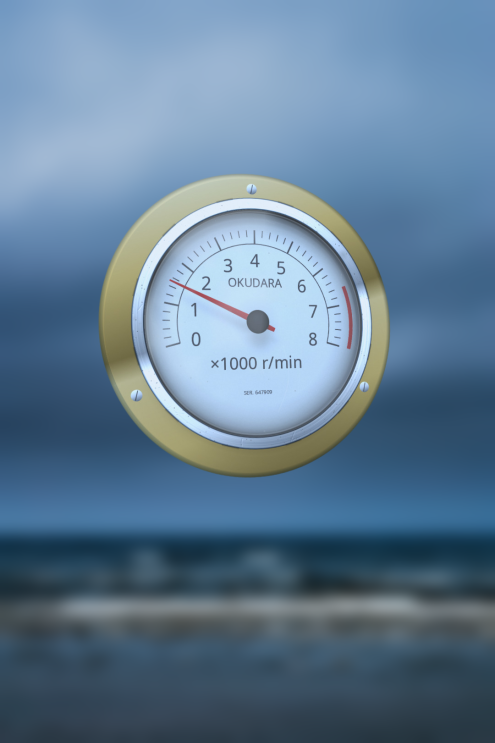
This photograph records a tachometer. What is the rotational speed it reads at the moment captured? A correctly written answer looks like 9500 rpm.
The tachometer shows 1500 rpm
